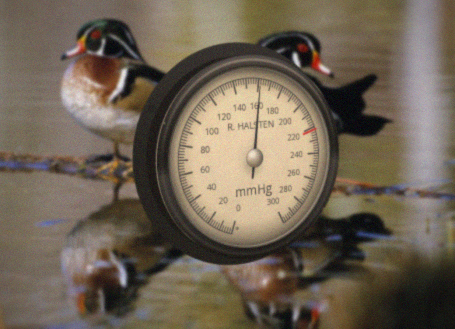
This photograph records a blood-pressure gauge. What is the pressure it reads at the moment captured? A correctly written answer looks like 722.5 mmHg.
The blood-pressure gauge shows 160 mmHg
